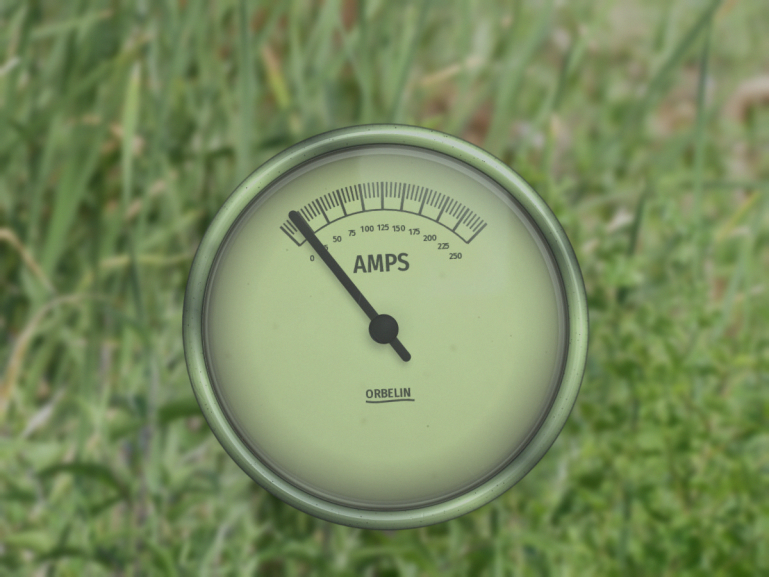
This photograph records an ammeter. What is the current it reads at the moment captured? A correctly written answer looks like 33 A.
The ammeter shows 20 A
